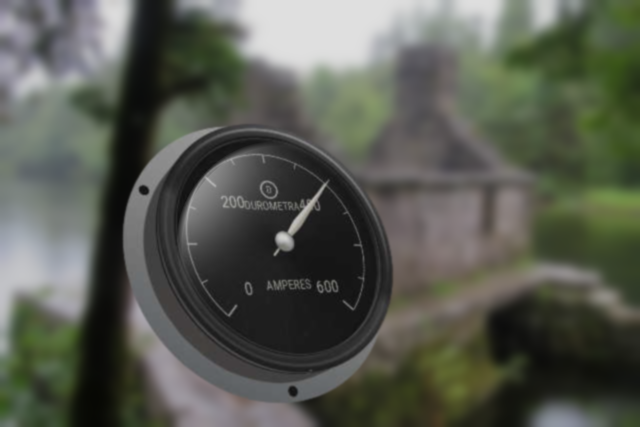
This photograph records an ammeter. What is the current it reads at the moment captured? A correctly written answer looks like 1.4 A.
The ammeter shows 400 A
